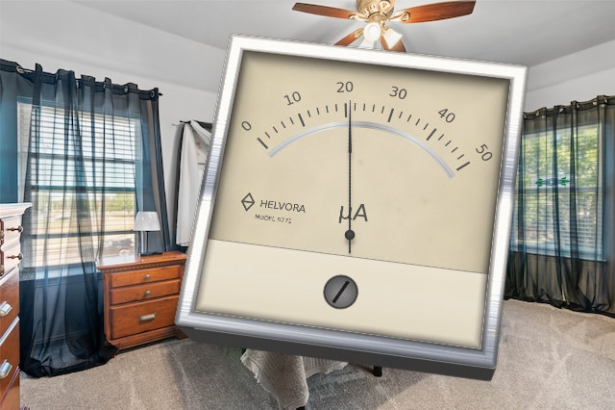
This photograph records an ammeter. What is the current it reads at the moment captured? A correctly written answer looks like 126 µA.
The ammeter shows 21 µA
